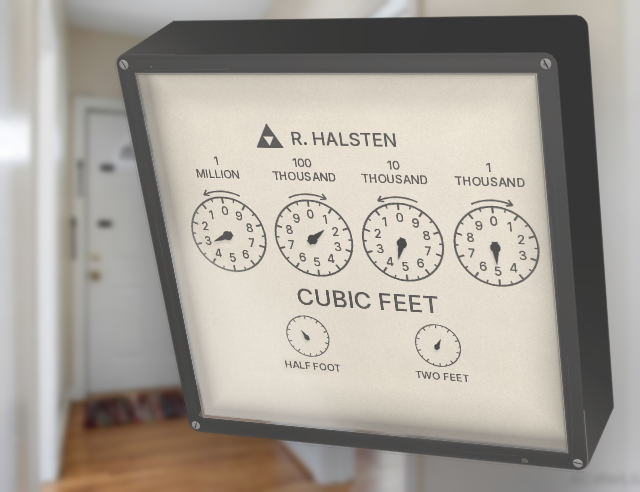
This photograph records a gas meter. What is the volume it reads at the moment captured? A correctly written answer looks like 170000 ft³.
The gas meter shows 314500 ft³
